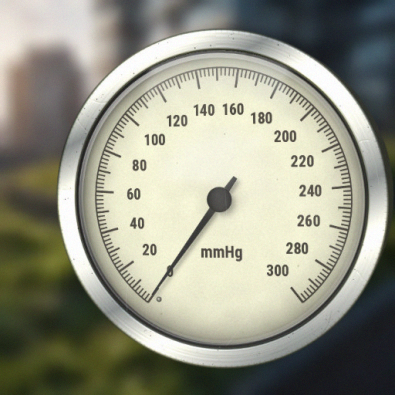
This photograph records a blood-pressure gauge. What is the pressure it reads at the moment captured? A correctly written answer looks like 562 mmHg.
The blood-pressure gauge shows 0 mmHg
